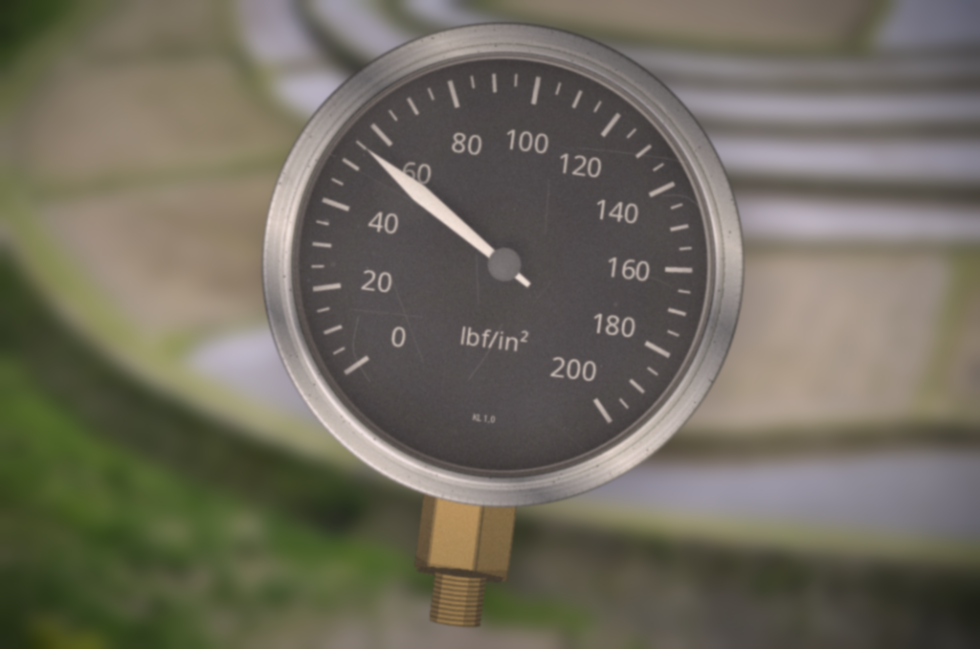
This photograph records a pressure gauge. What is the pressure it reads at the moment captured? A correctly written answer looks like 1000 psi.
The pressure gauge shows 55 psi
